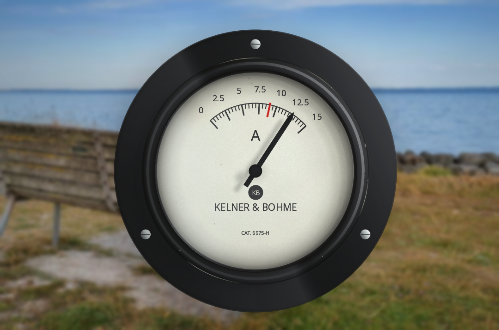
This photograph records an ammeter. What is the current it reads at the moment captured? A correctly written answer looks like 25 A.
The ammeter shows 12.5 A
